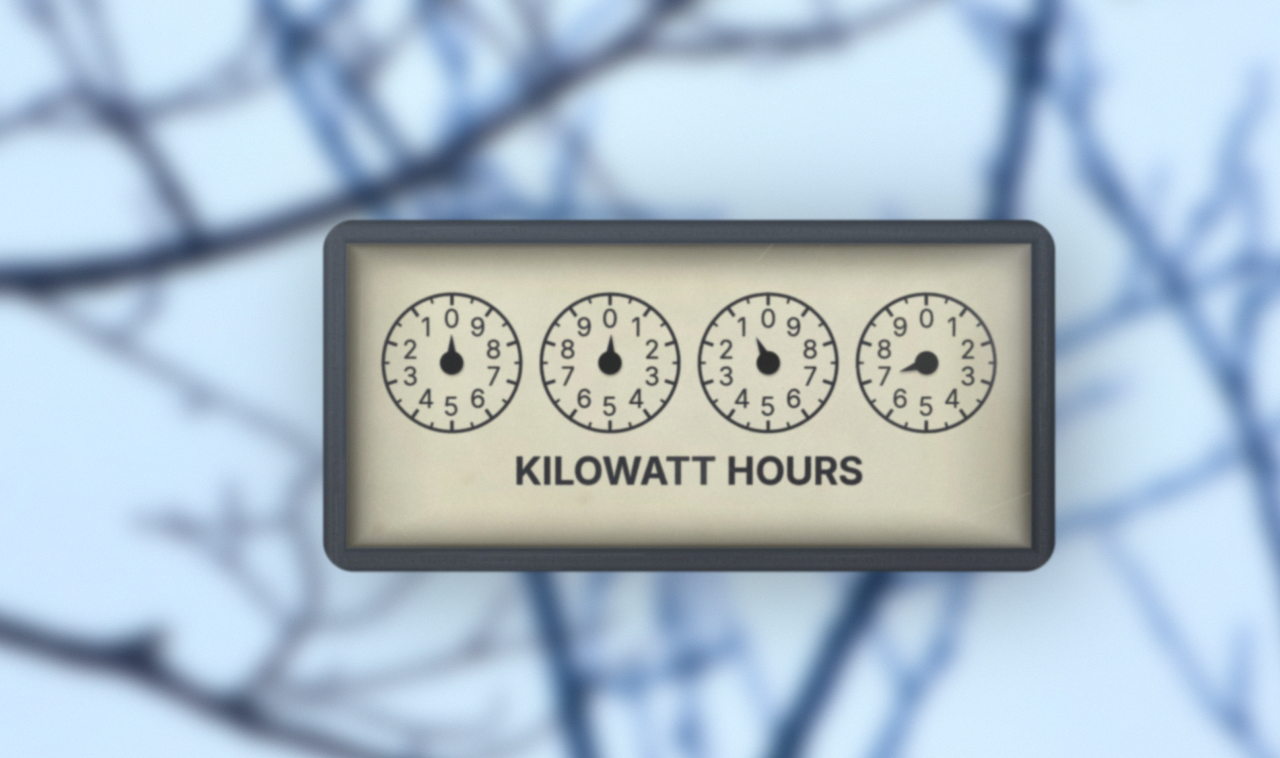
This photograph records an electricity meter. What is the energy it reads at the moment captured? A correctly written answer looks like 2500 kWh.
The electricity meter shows 7 kWh
